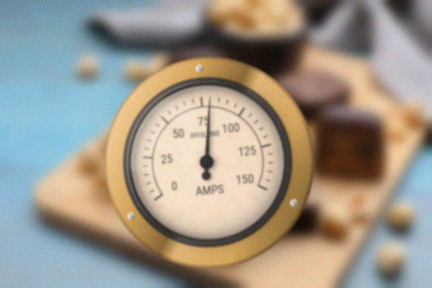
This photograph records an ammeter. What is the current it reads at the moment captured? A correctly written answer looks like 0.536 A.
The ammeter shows 80 A
